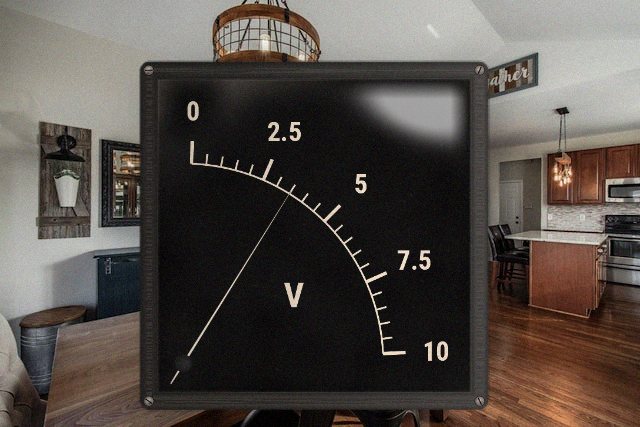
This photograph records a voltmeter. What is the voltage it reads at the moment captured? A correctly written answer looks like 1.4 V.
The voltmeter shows 3.5 V
